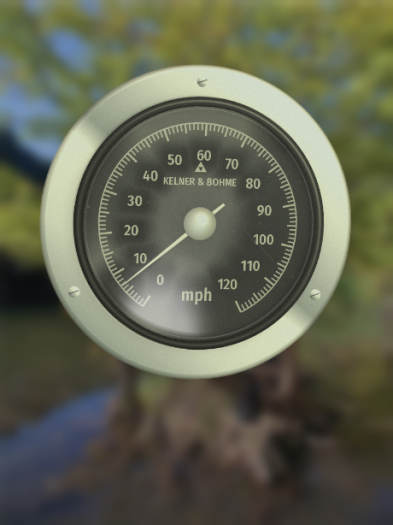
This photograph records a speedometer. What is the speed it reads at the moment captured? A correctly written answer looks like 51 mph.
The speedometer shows 7 mph
